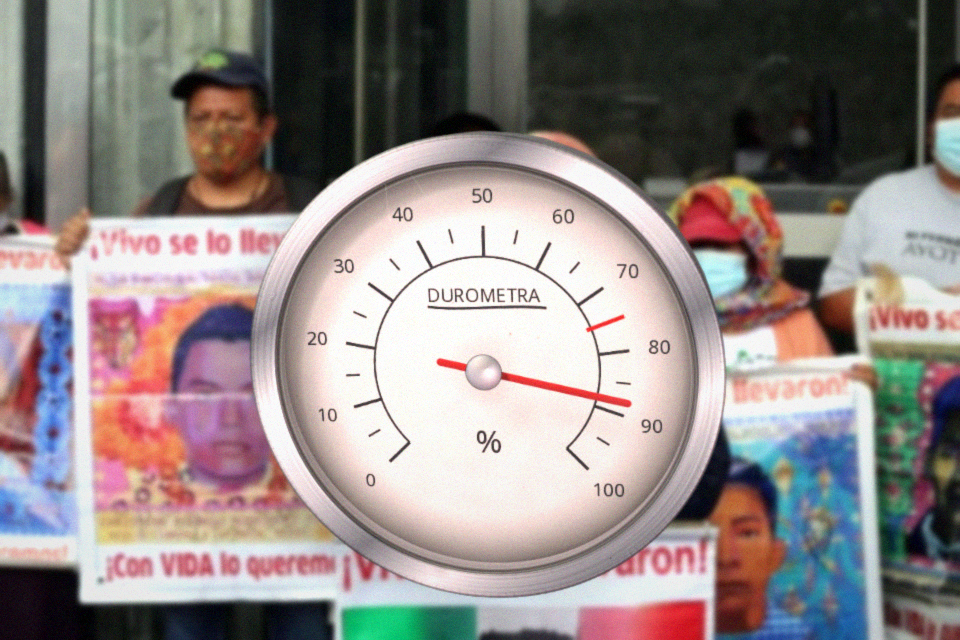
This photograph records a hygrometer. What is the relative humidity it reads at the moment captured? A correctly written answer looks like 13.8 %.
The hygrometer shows 87.5 %
